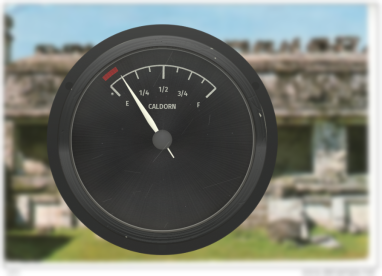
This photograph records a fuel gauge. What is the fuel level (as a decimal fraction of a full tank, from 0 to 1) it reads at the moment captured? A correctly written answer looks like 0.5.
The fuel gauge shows 0.125
